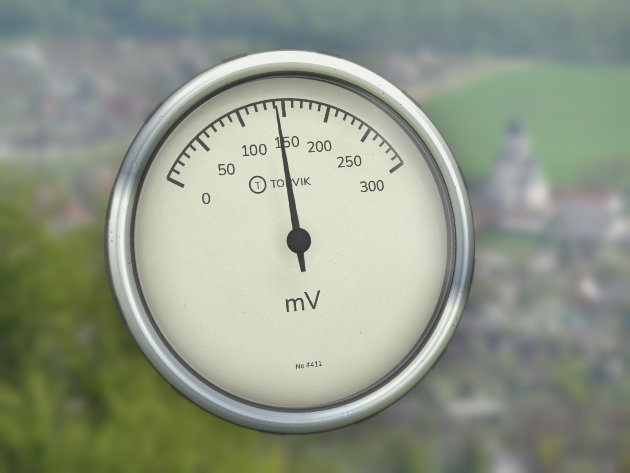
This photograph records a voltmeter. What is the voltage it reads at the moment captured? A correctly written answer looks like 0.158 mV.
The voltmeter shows 140 mV
